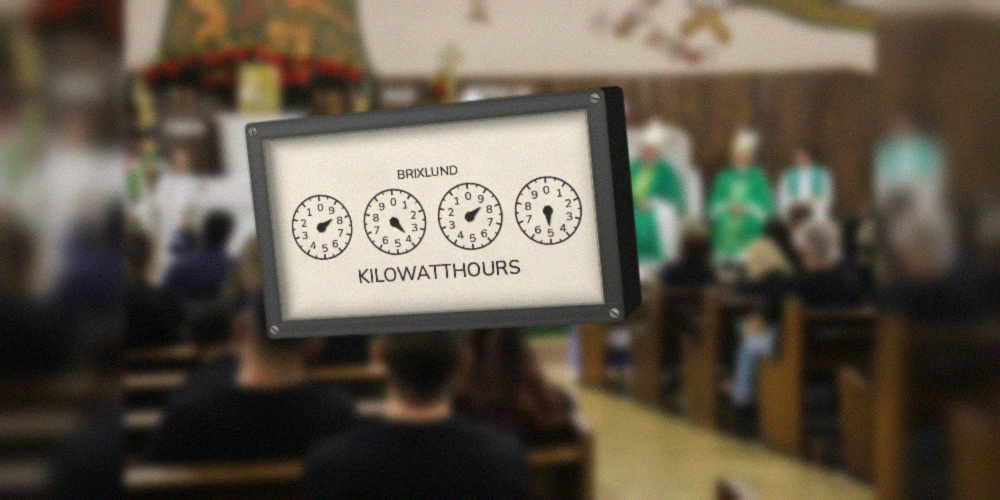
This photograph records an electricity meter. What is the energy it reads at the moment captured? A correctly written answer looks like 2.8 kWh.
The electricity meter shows 8385 kWh
